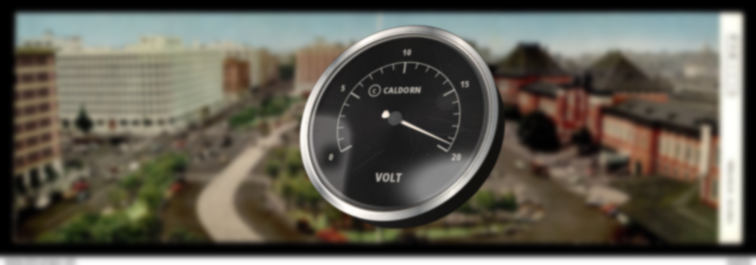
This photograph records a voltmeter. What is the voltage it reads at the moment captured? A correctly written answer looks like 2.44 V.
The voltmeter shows 19.5 V
